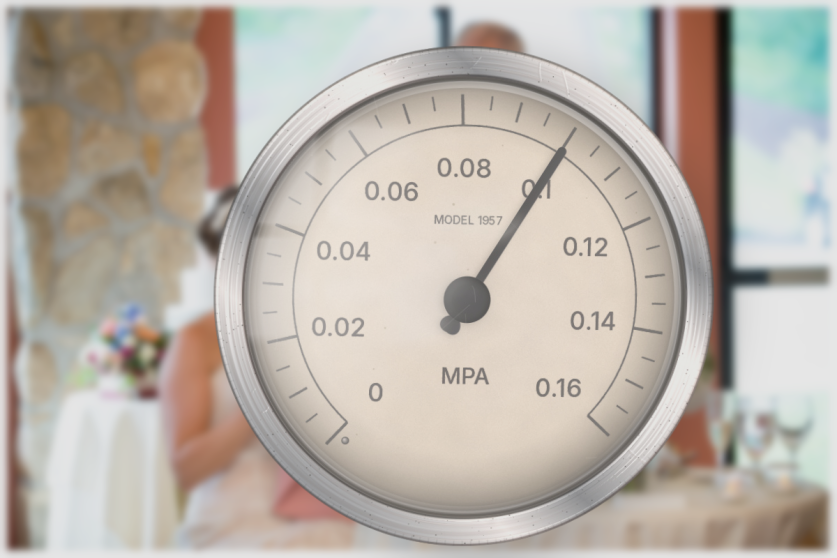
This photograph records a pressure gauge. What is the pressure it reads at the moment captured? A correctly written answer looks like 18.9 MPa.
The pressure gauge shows 0.1 MPa
